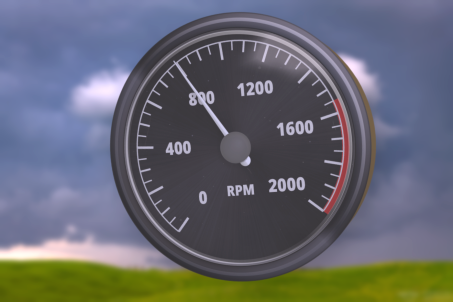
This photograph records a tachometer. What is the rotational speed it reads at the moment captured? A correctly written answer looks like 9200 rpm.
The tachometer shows 800 rpm
